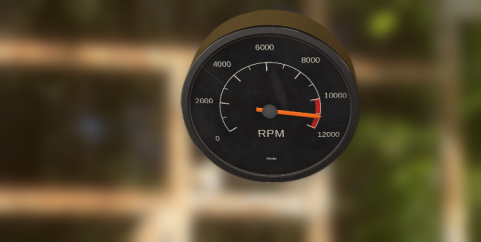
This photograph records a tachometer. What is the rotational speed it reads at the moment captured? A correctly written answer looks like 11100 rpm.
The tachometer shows 11000 rpm
